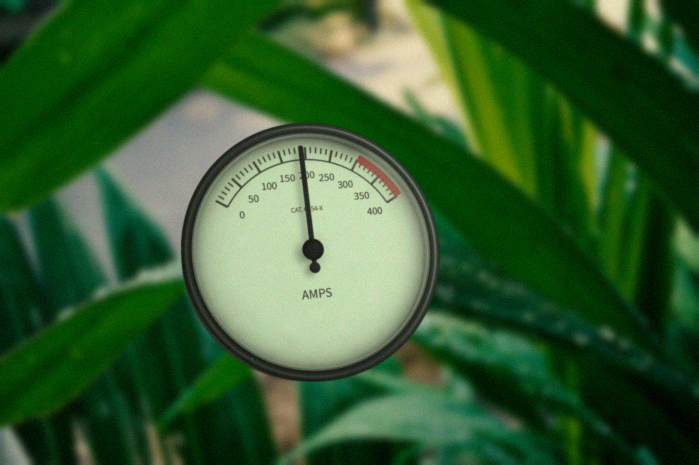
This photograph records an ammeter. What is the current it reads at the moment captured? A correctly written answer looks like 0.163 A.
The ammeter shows 190 A
